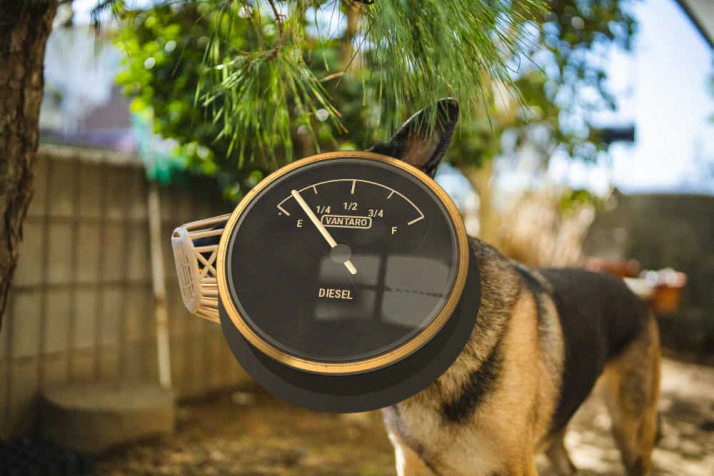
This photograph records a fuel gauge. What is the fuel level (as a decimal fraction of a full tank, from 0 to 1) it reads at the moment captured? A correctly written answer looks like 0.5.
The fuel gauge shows 0.125
